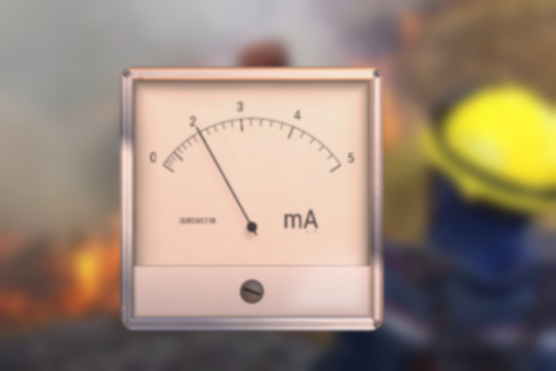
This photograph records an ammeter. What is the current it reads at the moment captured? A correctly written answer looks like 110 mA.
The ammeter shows 2 mA
